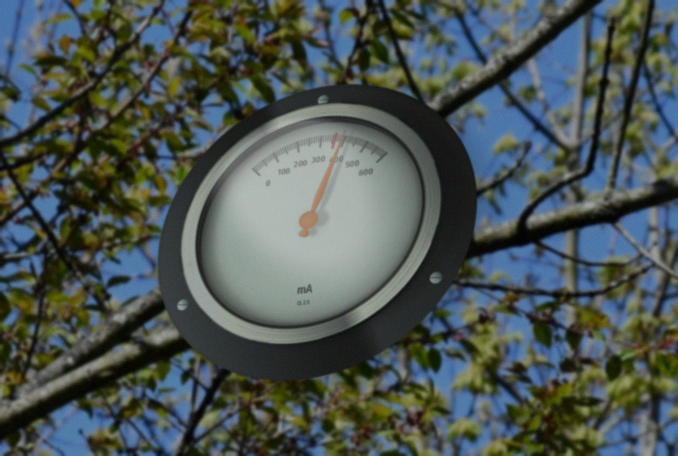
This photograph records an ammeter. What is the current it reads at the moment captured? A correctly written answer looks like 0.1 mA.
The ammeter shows 400 mA
